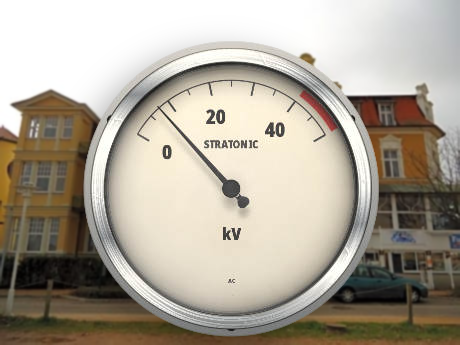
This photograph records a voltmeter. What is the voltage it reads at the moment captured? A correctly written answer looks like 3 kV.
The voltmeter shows 7.5 kV
